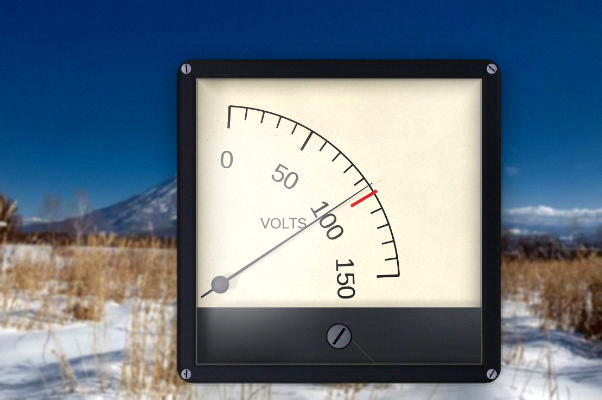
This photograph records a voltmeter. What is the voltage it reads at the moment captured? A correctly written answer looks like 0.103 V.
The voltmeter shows 95 V
